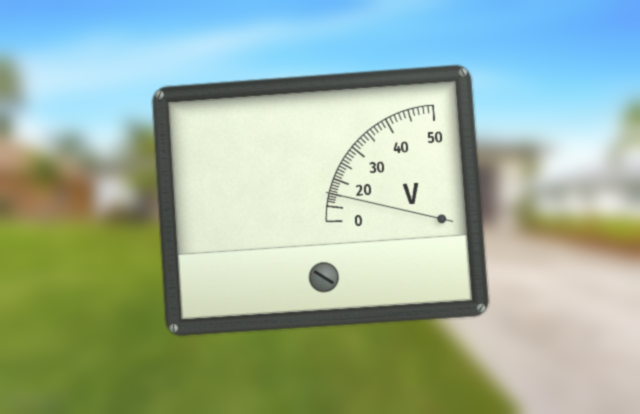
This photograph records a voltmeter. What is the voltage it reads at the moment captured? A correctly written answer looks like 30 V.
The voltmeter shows 15 V
